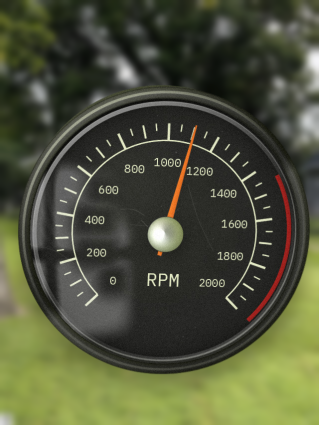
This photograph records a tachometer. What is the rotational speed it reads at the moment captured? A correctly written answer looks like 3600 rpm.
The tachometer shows 1100 rpm
